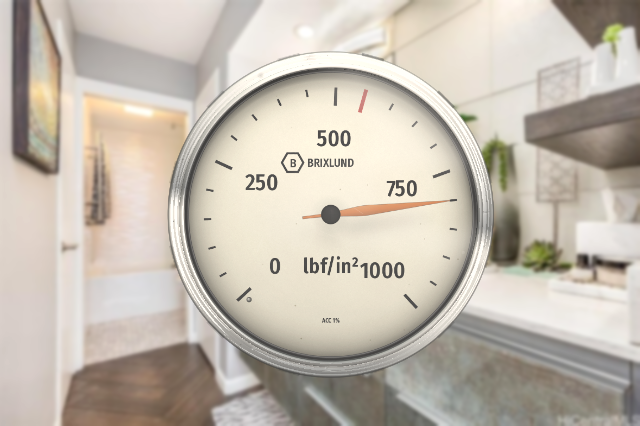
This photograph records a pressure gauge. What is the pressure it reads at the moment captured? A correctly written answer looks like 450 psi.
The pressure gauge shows 800 psi
